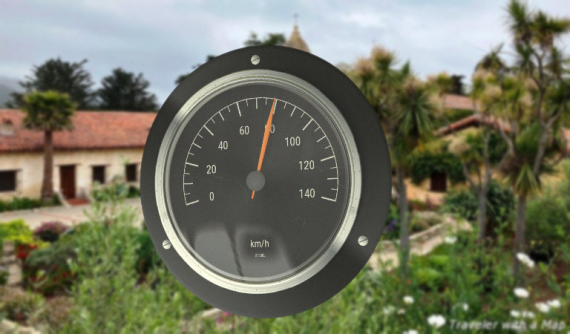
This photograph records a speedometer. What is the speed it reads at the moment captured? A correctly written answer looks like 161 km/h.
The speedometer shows 80 km/h
